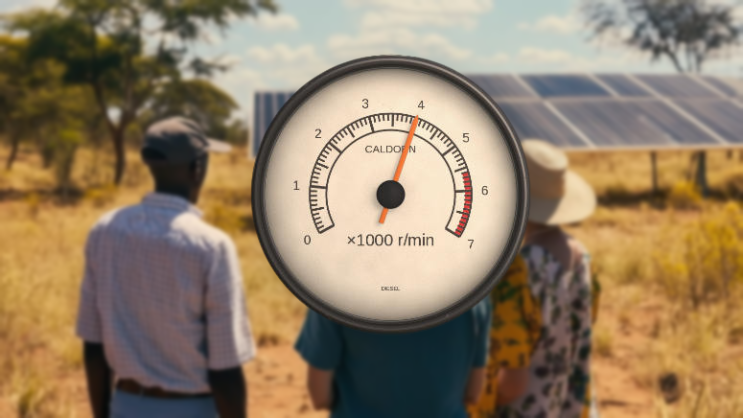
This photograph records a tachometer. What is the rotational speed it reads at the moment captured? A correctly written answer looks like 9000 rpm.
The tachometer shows 4000 rpm
